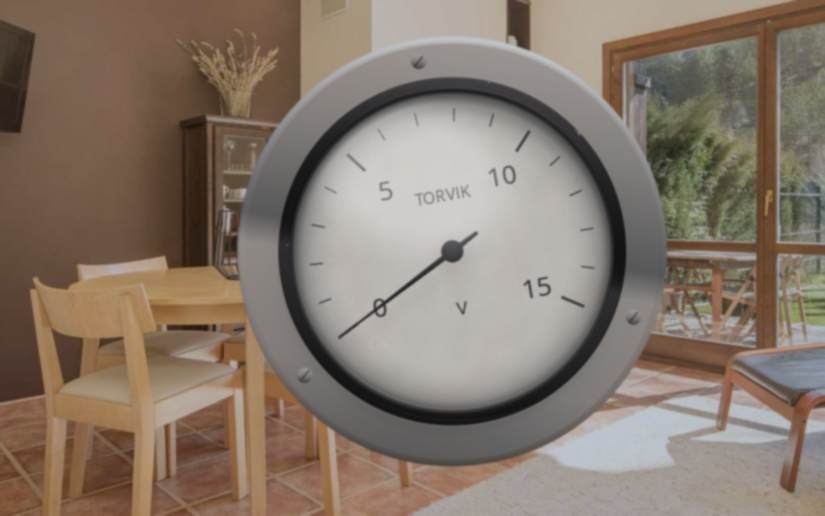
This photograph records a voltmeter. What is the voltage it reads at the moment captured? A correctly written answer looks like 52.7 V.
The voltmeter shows 0 V
